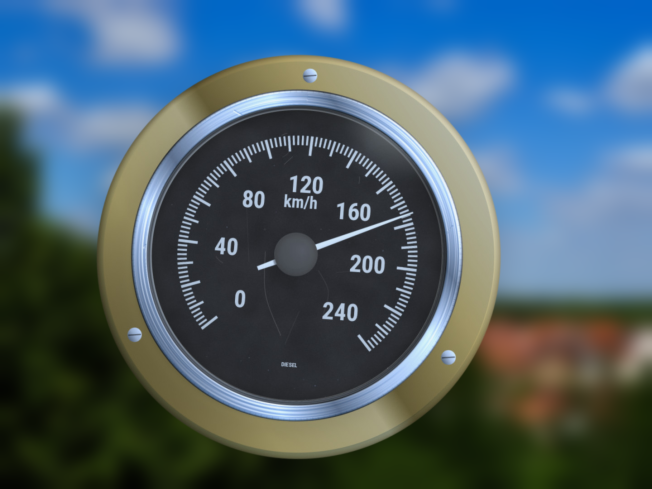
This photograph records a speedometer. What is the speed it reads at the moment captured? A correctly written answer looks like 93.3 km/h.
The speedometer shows 176 km/h
